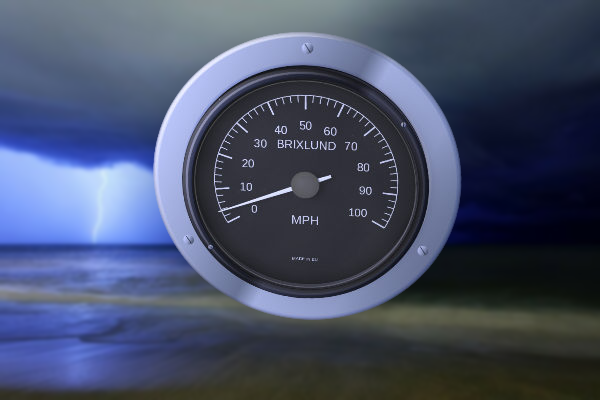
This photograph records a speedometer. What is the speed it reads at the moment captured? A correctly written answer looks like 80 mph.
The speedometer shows 4 mph
